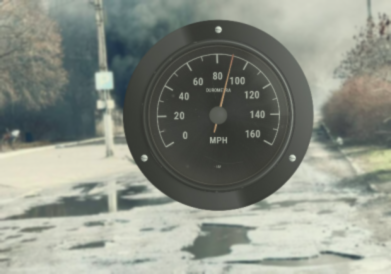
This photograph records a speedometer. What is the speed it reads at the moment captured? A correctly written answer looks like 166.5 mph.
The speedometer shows 90 mph
